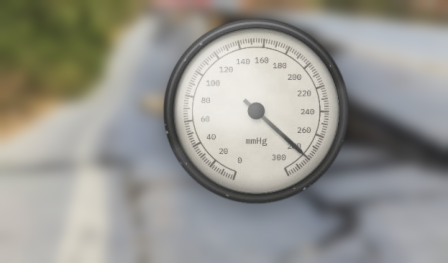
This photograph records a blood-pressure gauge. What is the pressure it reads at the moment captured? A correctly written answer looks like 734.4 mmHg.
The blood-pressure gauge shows 280 mmHg
